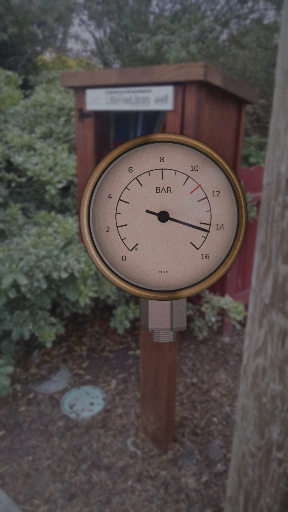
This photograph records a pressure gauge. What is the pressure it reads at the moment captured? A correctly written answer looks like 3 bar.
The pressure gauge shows 14.5 bar
